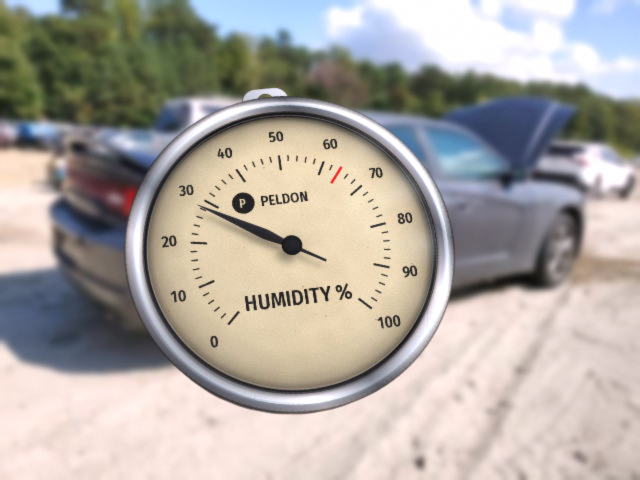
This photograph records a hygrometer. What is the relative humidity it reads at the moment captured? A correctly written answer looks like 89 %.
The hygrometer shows 28 %
